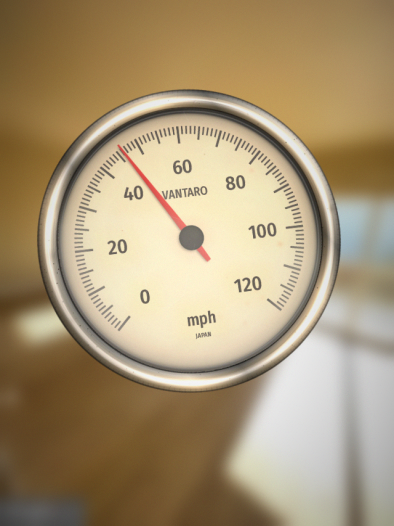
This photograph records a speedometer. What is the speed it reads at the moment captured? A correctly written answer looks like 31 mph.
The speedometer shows 46 mph
